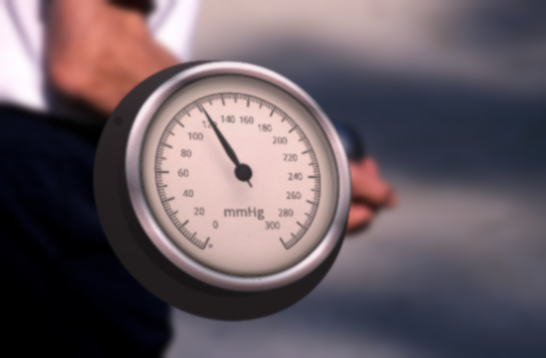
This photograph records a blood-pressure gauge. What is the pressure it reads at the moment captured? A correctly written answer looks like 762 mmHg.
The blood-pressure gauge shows 120 mmHg
